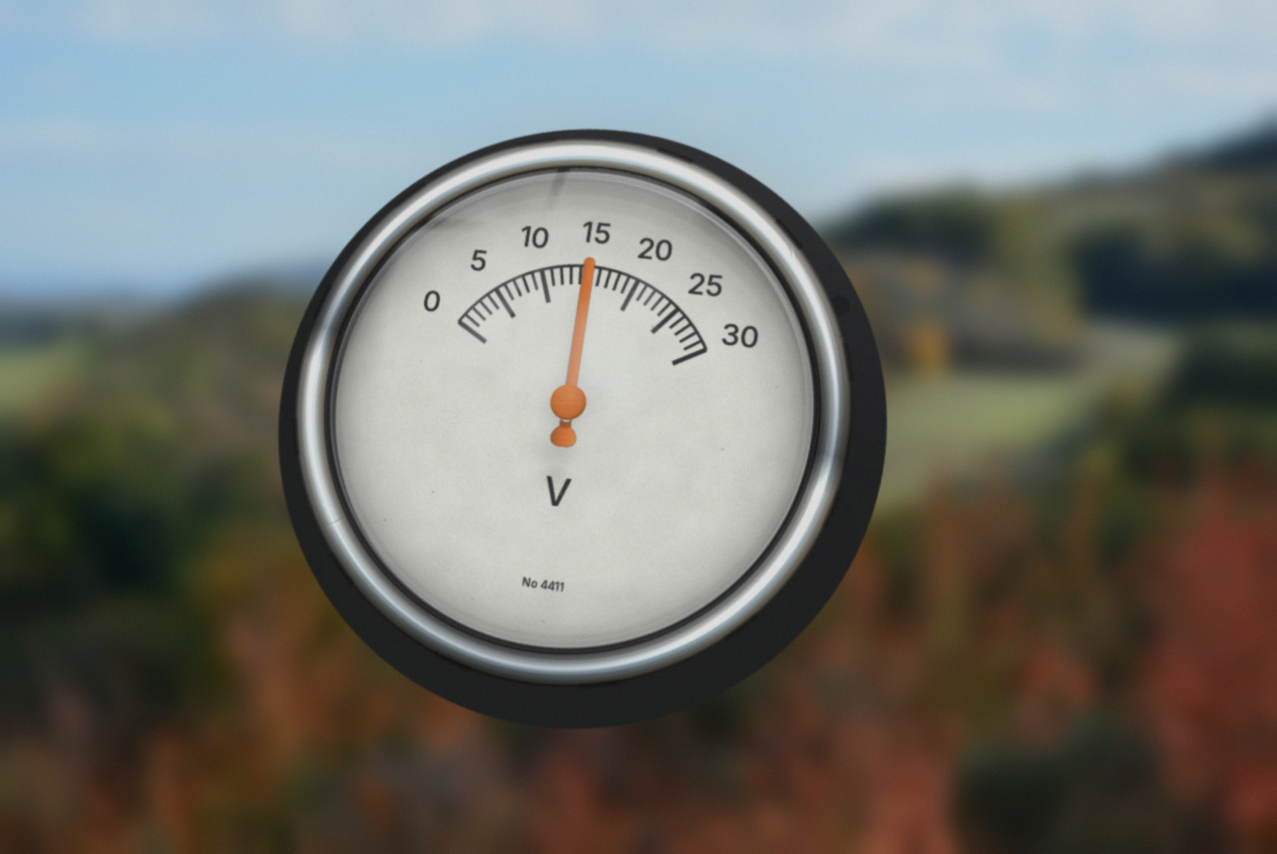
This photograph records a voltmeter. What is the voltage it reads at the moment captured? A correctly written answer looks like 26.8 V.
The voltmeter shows 15 V
